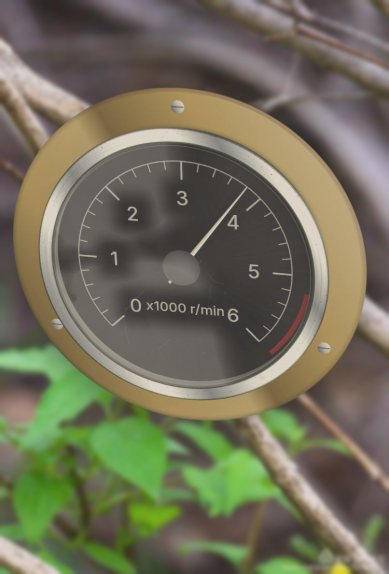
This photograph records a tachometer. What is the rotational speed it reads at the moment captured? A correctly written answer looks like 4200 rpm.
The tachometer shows 3800 rpm
